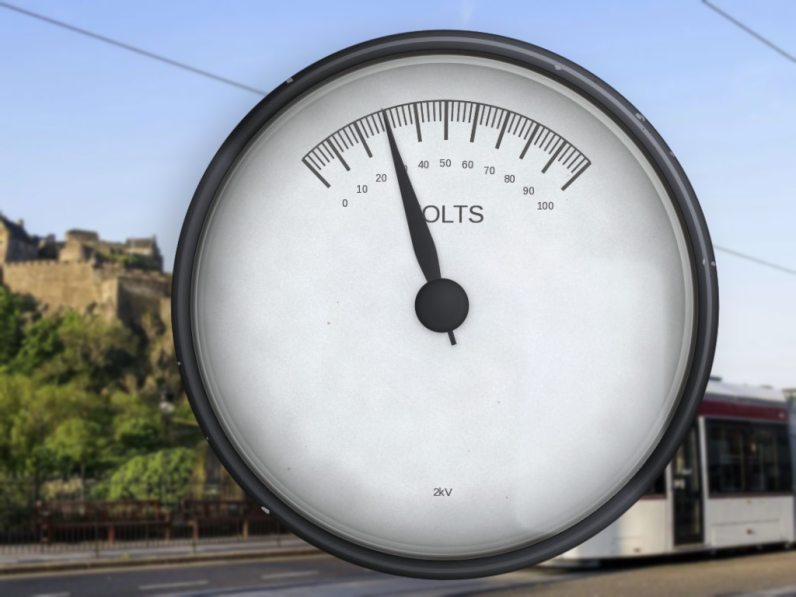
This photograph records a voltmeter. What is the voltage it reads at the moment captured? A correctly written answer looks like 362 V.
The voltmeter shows 30 V
